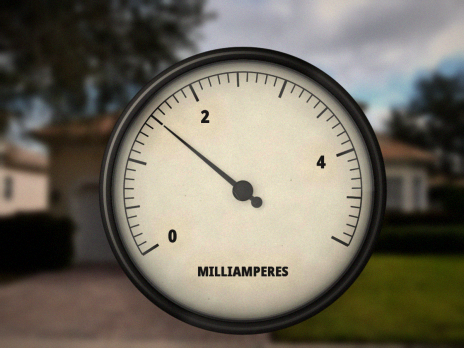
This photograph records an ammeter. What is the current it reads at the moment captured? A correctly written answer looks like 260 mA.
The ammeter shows 1.5 mA
